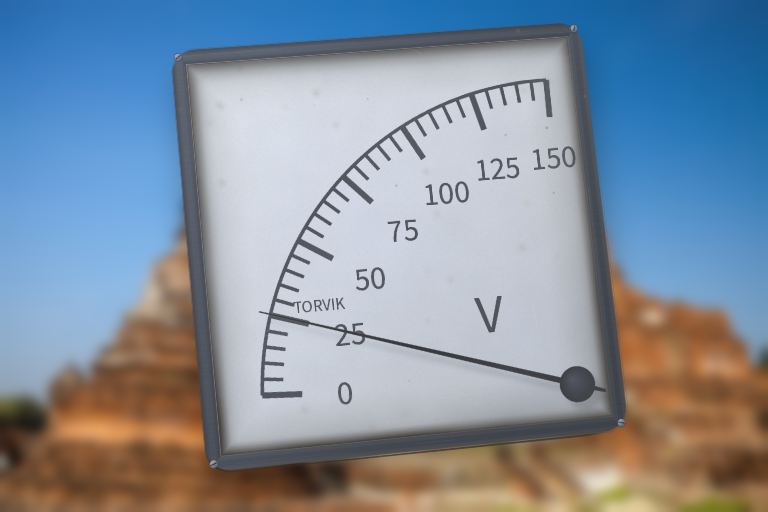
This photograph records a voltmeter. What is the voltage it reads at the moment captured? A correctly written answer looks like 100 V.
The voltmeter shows 25 V
